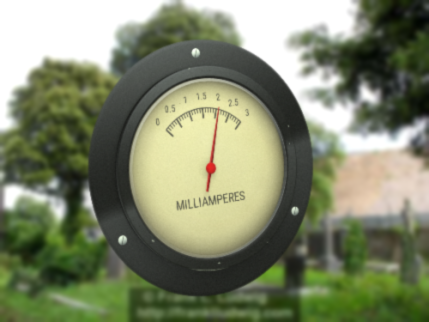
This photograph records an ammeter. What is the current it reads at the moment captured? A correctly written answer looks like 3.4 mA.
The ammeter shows 2 mA
